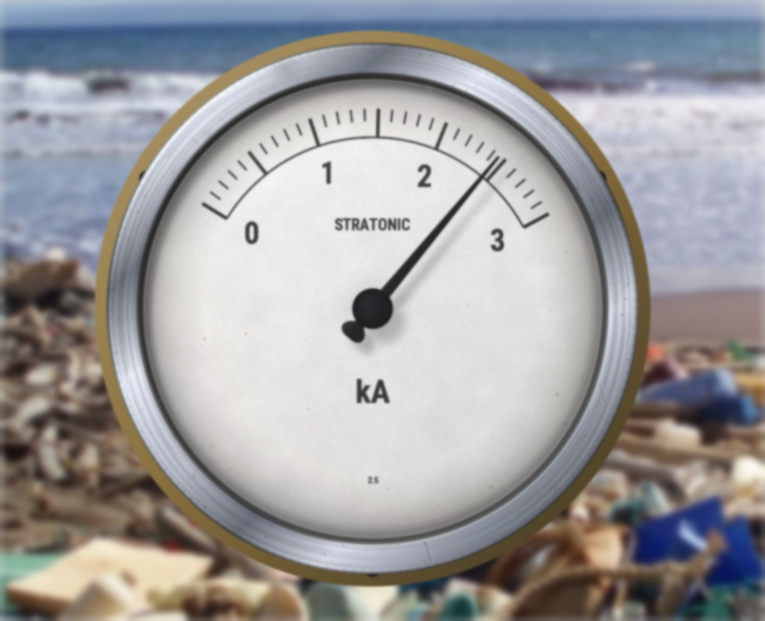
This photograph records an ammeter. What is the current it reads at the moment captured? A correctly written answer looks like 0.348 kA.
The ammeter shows 2.45 kA
